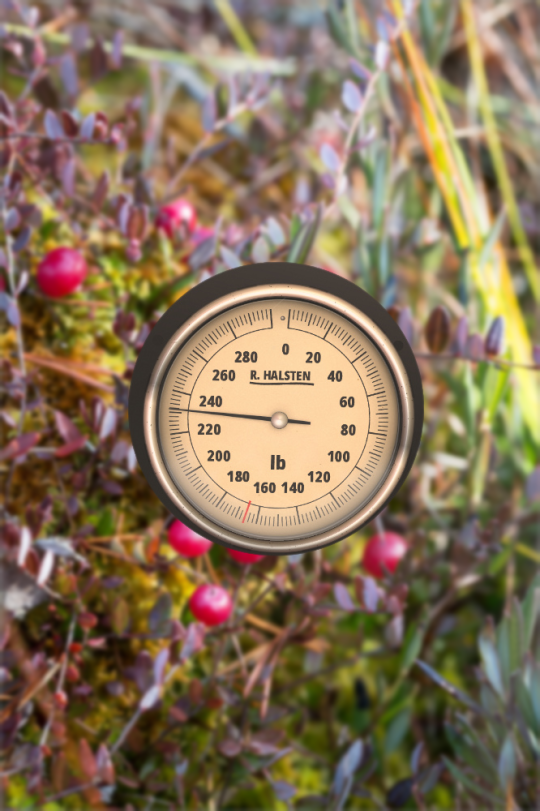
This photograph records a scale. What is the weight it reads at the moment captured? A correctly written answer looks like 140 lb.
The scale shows 232 lb
